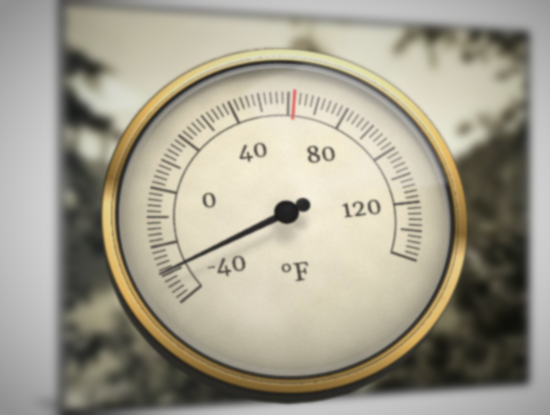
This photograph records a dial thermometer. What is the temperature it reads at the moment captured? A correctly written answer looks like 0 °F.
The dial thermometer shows -30 °F
